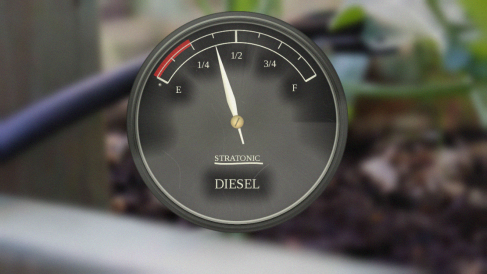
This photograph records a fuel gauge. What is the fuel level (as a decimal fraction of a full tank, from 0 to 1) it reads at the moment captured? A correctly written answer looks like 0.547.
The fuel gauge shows 0.375
